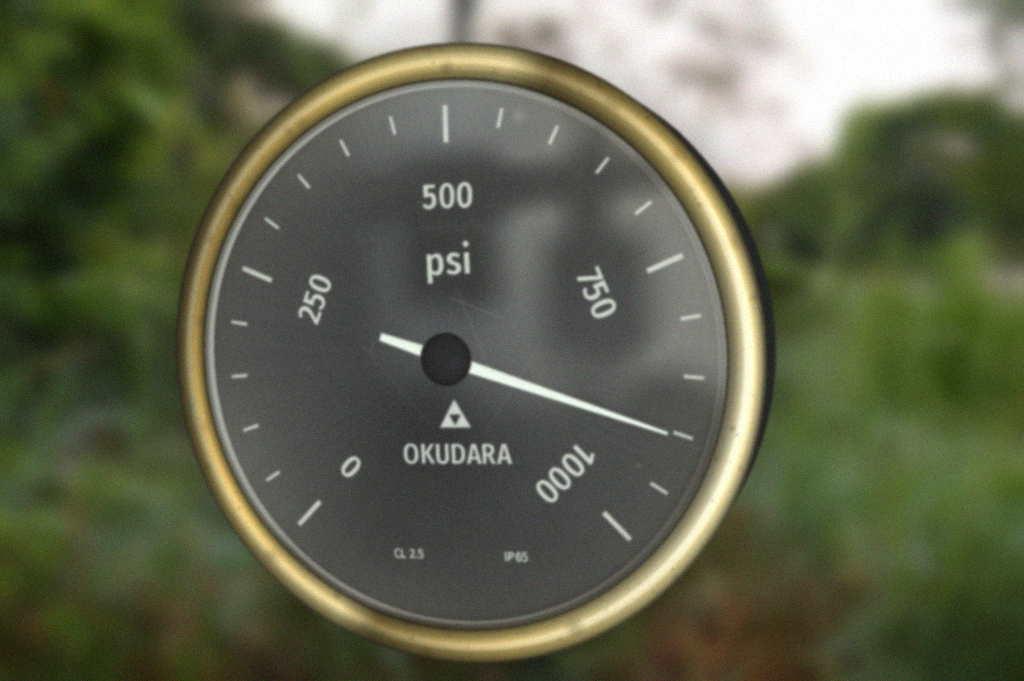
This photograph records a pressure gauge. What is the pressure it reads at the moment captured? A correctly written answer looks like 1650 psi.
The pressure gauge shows 900 psi
